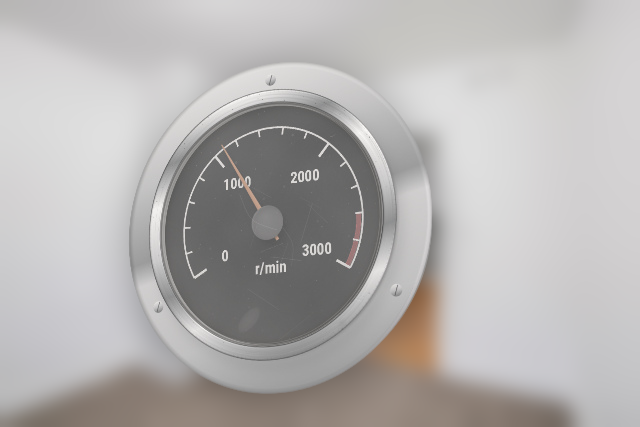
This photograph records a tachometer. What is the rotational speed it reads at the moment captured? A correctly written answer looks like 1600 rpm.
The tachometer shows 1100 rpm
